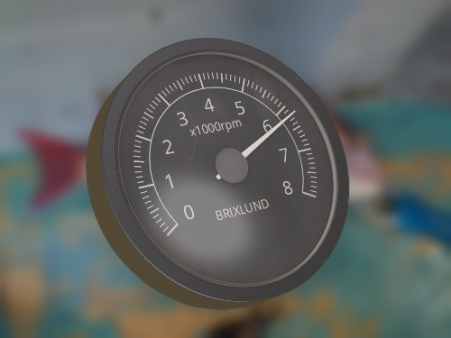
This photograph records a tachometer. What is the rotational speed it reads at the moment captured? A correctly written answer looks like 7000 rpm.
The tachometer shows 6200 rpm
